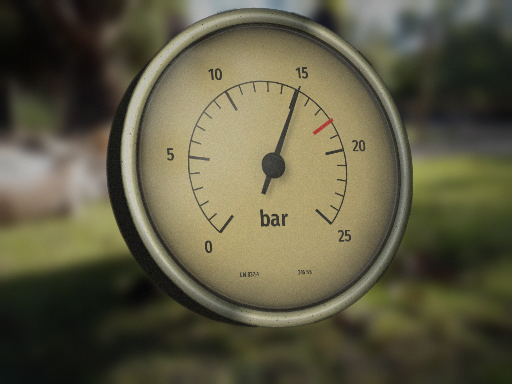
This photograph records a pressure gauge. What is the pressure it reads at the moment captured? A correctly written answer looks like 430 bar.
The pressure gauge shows 15 bar
